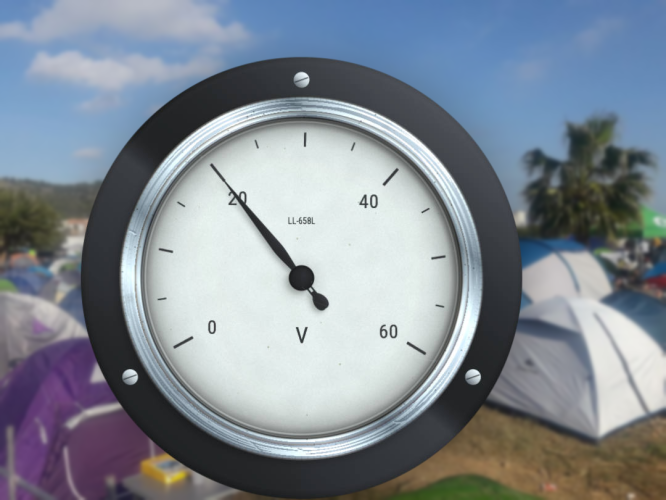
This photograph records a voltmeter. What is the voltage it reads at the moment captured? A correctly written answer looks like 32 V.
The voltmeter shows 20 V
